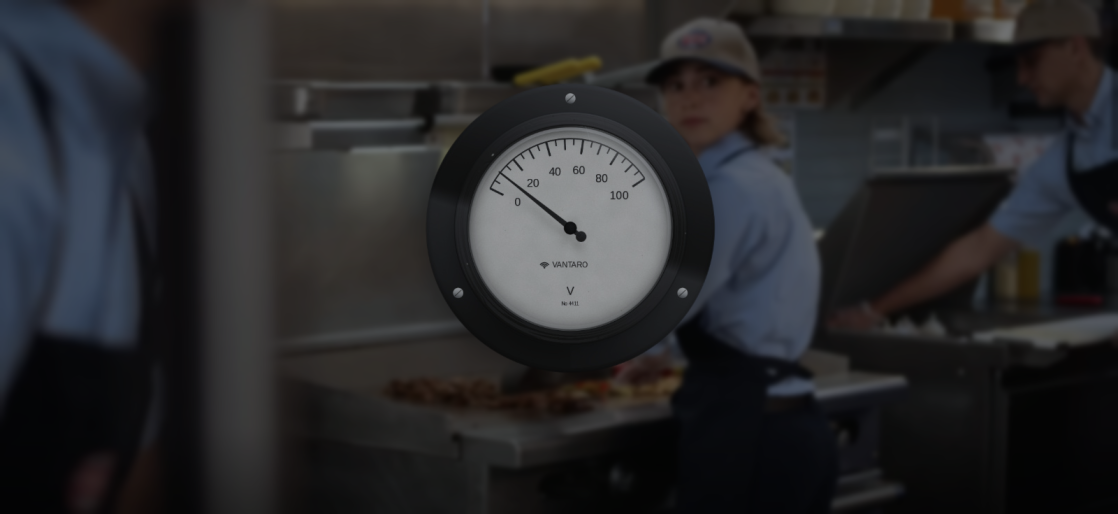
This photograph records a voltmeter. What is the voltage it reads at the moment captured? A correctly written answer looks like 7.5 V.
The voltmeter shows 10 V
